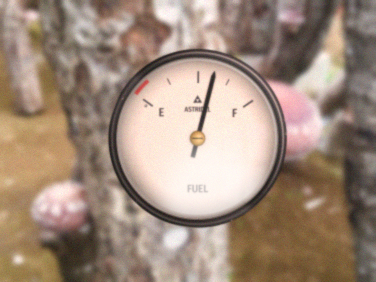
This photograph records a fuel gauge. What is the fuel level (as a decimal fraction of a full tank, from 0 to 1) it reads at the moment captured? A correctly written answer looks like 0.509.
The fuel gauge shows 0.625
